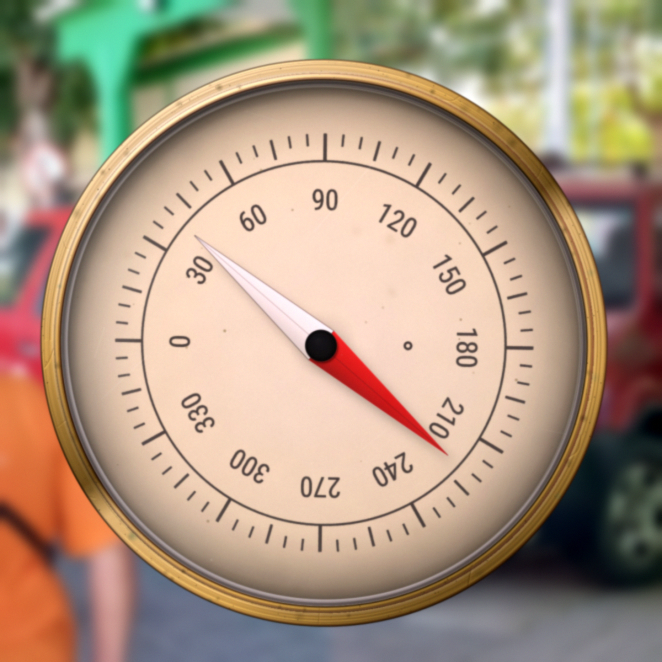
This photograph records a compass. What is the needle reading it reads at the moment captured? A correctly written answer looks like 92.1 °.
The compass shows 220 °
